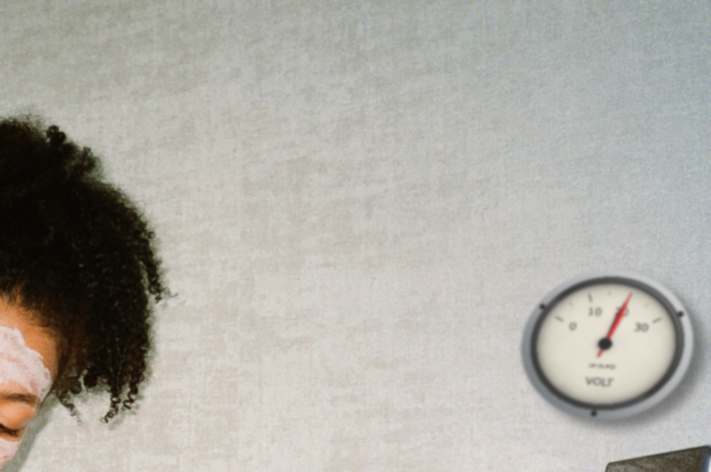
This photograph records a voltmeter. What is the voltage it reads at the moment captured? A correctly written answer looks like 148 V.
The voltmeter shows 20 V
